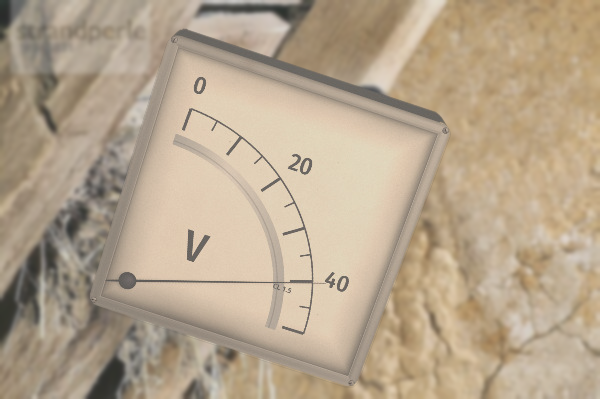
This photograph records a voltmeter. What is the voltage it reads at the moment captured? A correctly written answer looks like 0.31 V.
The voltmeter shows 40 V
